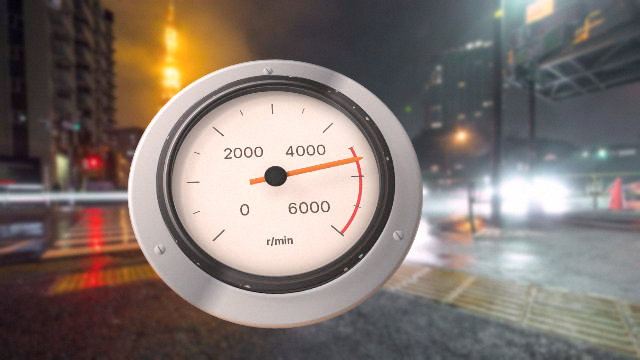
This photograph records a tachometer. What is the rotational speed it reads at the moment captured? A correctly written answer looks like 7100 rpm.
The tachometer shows 4750 rpm
